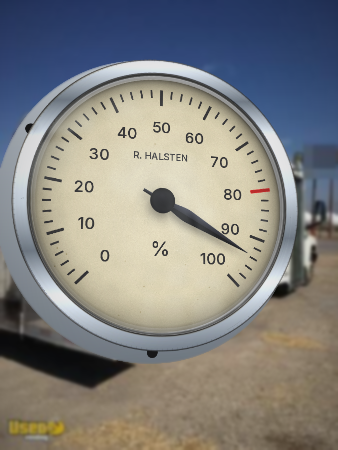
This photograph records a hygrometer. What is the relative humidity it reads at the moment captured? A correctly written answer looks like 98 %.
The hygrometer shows 94 %
